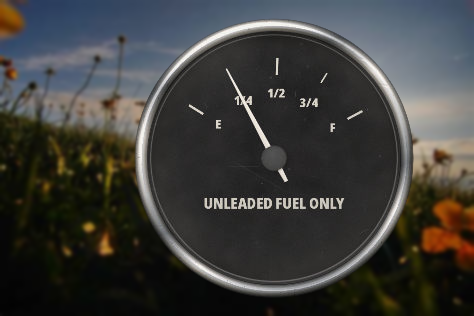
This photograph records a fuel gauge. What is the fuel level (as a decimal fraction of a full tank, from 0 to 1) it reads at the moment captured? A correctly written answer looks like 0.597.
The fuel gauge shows 0.25
